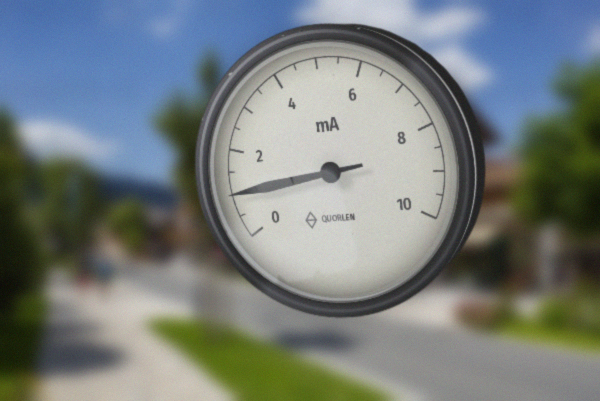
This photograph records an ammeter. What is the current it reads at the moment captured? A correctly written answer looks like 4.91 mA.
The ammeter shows 1 mA
